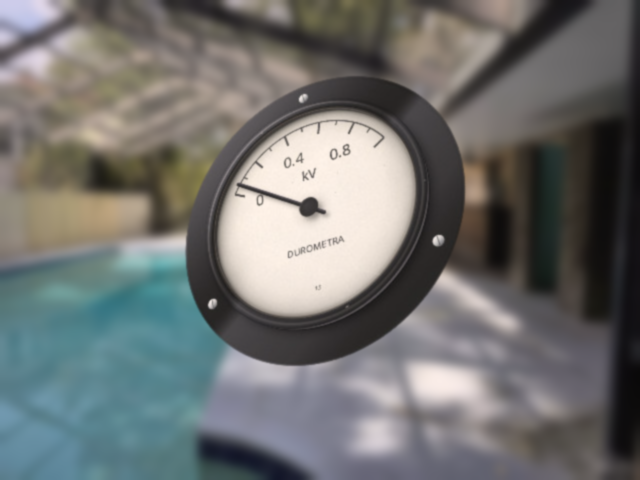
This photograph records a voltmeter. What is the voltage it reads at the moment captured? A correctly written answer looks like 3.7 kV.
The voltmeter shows 0.05 kV
